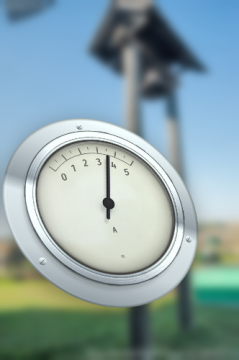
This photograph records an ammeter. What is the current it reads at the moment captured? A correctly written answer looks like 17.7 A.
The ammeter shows 3.5 A
